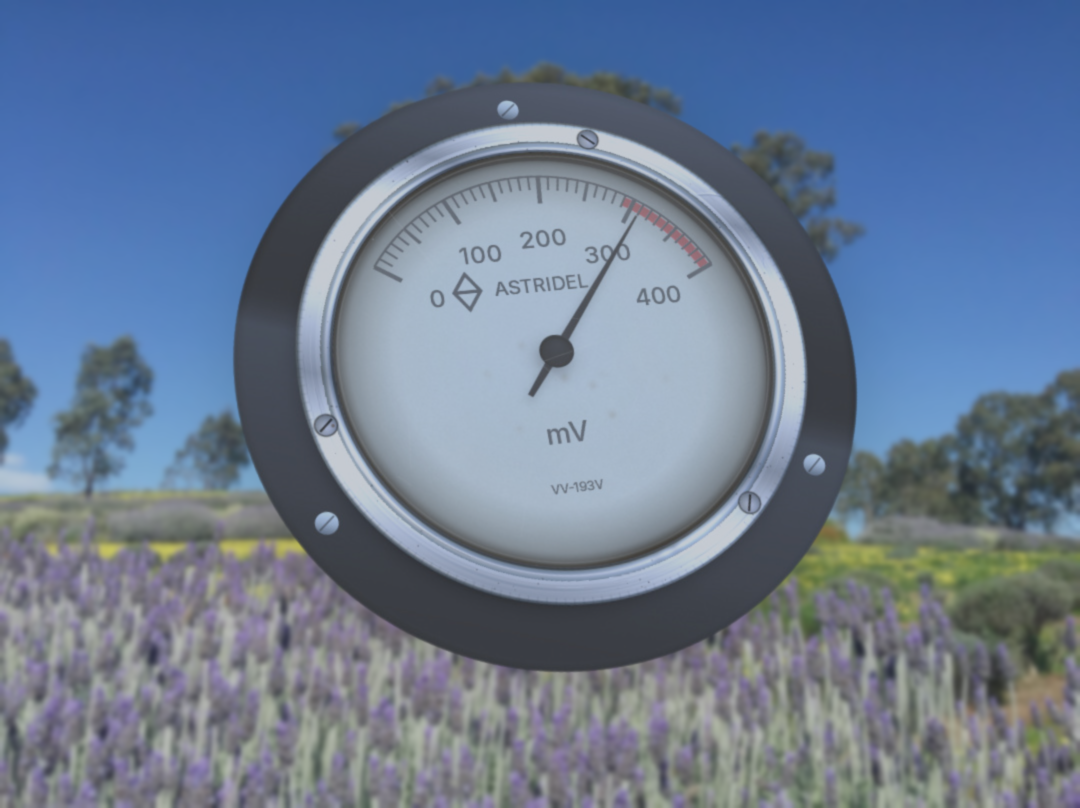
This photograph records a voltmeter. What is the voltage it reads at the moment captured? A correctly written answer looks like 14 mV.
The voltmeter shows 310 mV
